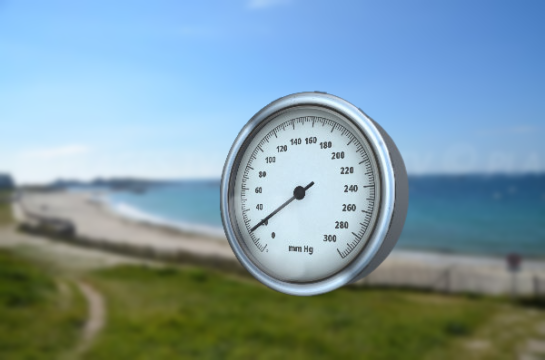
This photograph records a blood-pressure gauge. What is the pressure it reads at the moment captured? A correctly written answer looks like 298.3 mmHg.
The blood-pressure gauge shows 20 mmHg
